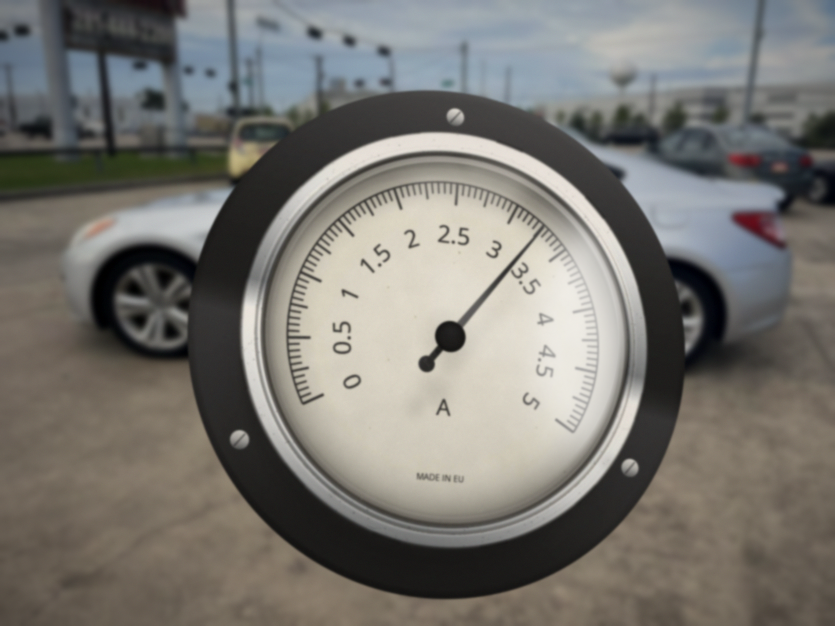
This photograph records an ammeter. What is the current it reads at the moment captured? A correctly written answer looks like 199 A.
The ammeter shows 3.25 A
